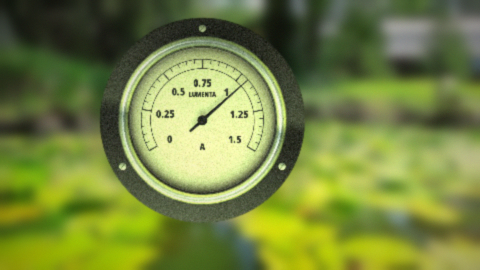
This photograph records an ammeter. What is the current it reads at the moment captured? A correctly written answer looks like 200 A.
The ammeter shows 1.05 A
